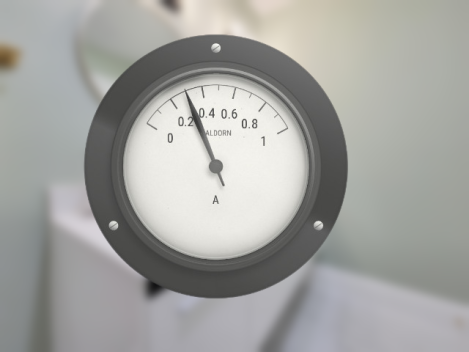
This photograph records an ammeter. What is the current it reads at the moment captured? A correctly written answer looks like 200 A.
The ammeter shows 0.3 A
